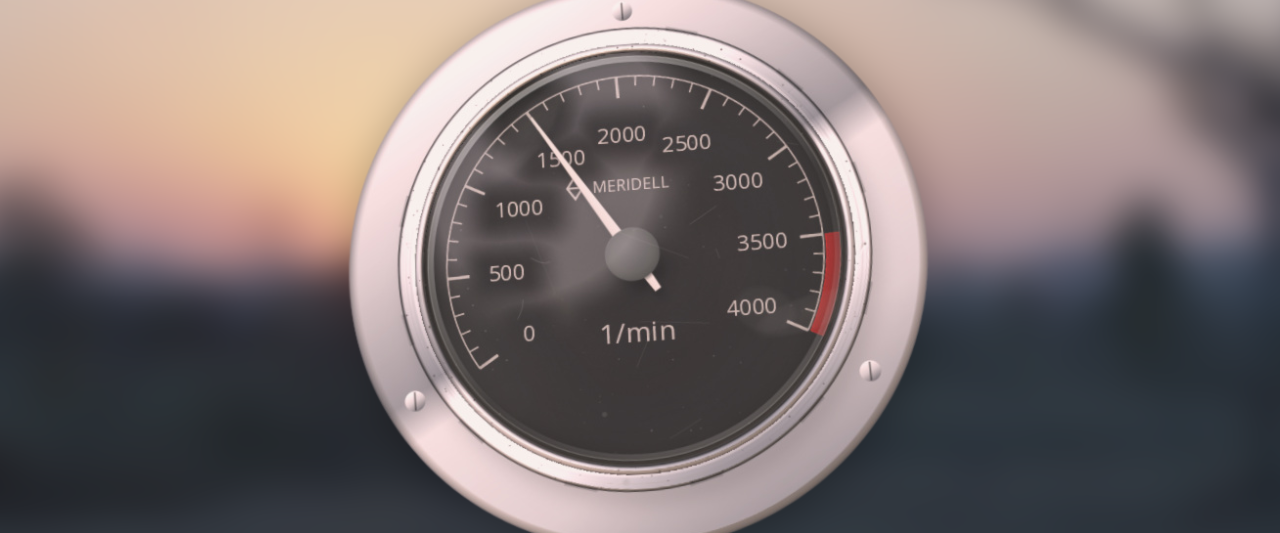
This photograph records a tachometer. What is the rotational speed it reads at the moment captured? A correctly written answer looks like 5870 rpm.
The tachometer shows 1500 rpm
